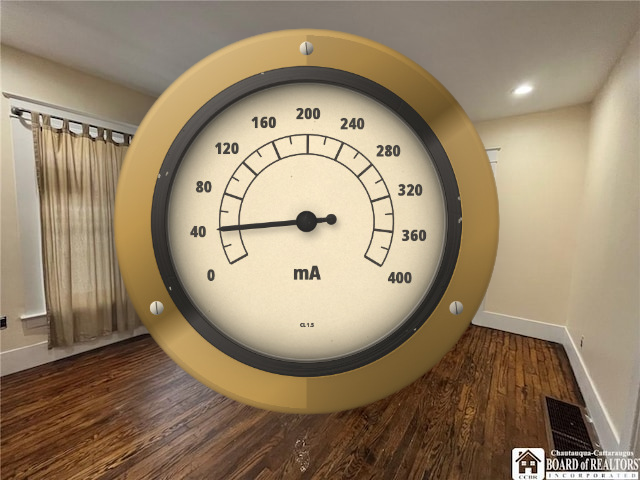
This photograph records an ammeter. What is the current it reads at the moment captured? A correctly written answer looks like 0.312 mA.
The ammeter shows 40 mA
